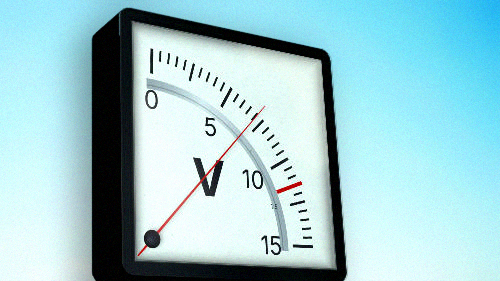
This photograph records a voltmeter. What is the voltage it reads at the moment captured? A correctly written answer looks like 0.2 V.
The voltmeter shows 7 V
